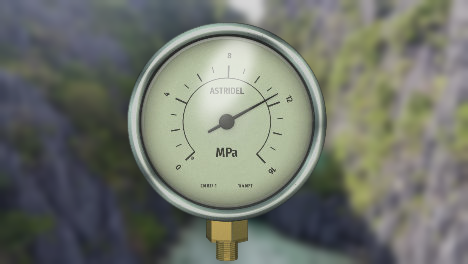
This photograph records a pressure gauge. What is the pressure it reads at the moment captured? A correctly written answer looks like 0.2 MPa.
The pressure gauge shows 11.5 MPa
